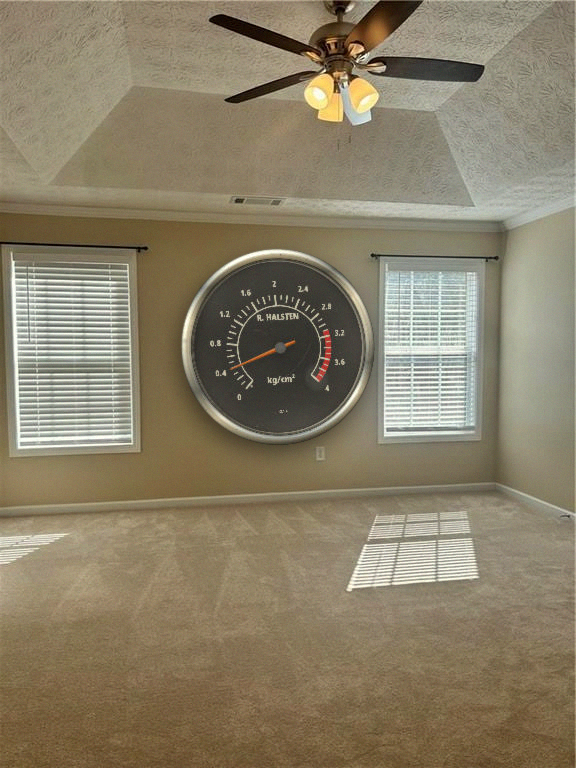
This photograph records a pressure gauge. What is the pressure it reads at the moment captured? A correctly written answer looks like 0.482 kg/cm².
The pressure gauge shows 0.4 kg/cm²
